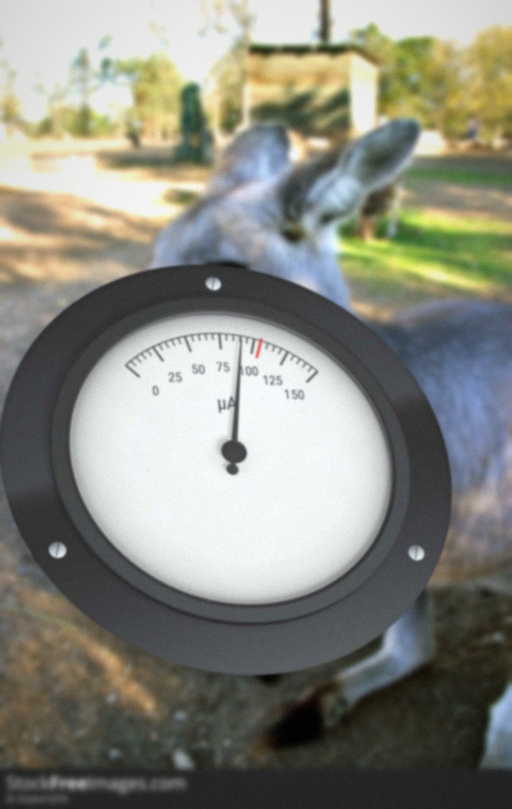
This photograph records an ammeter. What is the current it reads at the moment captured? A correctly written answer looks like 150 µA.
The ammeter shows 90 µA
